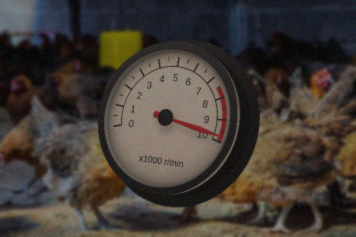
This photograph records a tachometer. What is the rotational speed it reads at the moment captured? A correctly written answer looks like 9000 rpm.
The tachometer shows 9750 rpm
